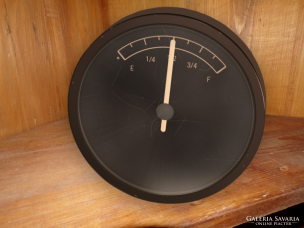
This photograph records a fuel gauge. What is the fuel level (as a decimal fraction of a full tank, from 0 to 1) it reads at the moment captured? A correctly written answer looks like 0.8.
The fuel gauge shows 0.5
